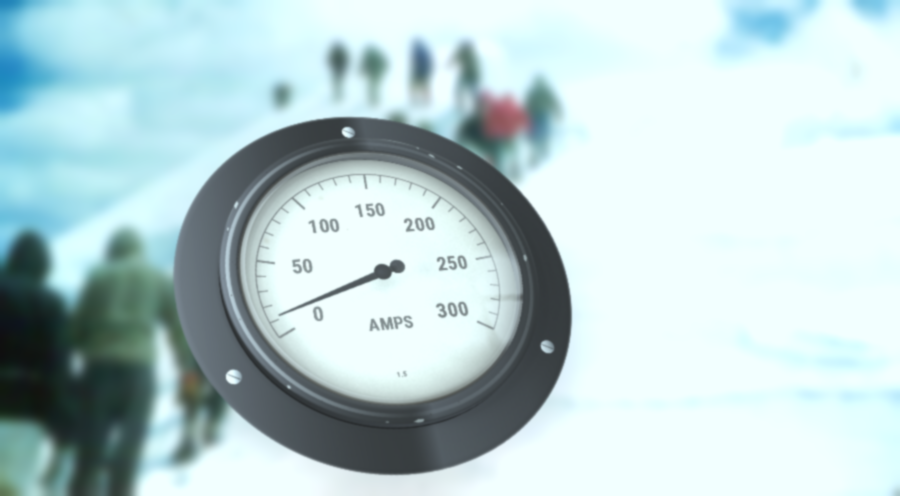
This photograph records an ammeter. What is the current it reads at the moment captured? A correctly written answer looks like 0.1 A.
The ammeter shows 10 A
